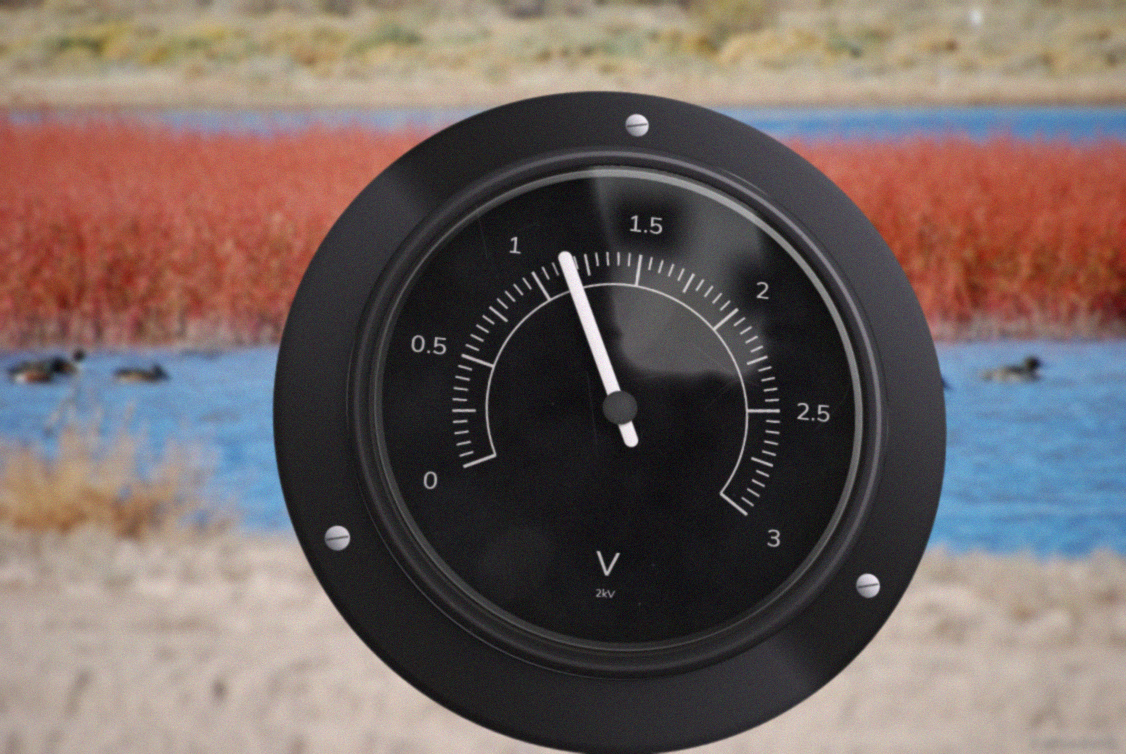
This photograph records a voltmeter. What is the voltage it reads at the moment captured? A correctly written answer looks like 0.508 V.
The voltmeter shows 1.15 V
